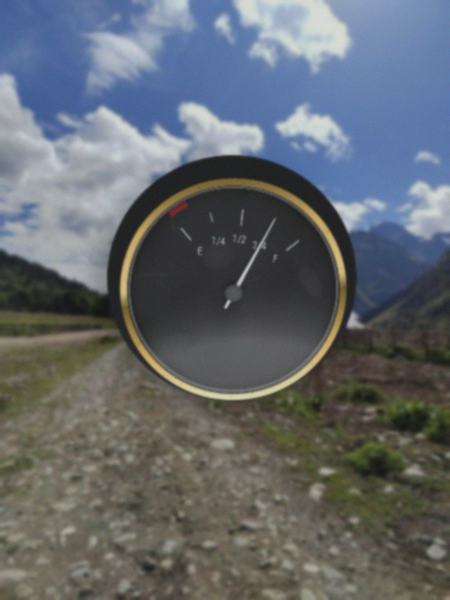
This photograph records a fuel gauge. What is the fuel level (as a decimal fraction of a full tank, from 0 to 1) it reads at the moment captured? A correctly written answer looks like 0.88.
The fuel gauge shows 0.75
